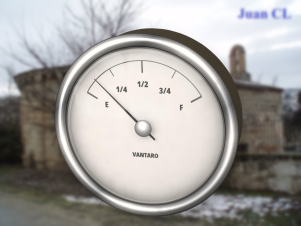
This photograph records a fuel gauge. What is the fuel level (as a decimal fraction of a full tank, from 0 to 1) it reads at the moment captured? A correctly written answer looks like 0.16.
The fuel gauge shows 0.125
